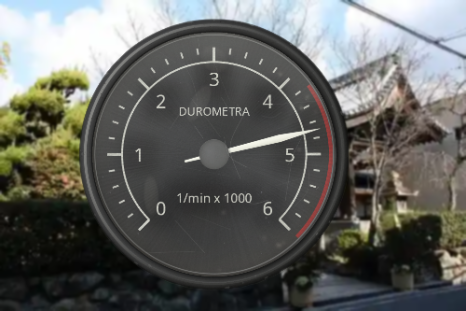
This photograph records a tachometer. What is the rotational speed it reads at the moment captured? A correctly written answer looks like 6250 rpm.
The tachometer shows 4700 rpm
